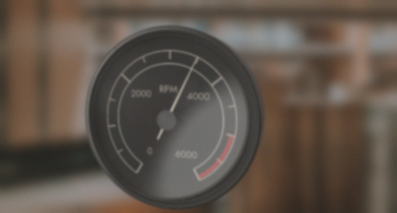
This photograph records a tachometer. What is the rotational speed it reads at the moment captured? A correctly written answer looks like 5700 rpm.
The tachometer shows 3500 rpm
